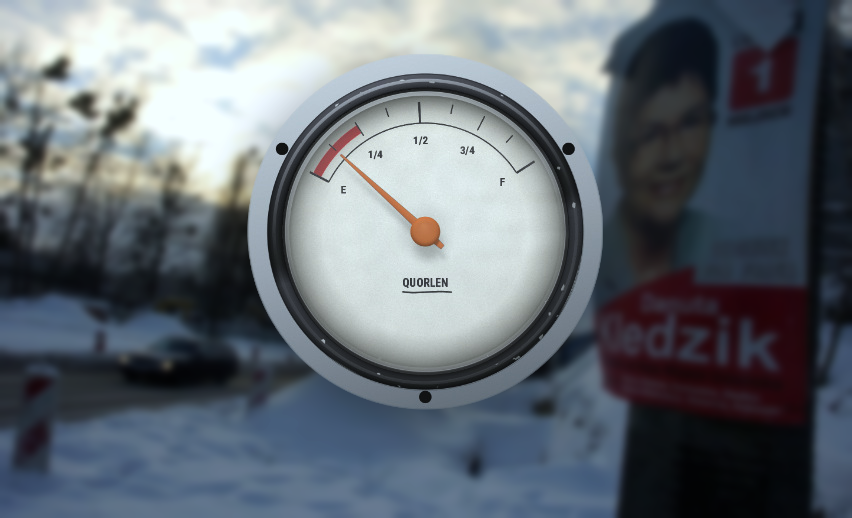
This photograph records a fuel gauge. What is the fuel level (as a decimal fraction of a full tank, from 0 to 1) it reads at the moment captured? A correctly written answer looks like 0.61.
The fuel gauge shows 0.125
